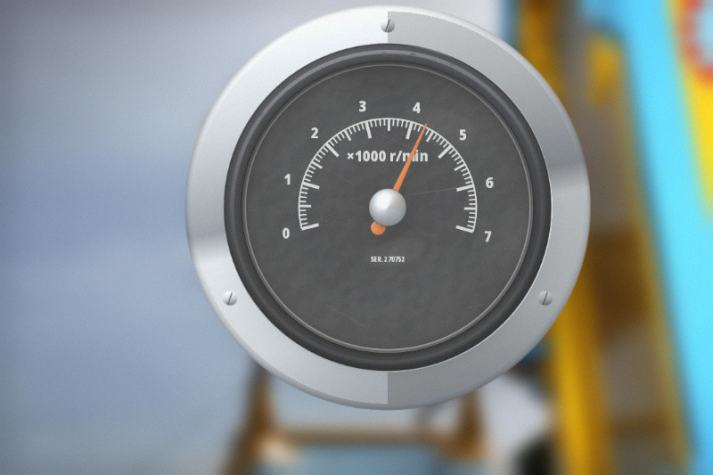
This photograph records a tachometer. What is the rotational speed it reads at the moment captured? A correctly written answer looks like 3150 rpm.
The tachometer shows 4300 rpm
